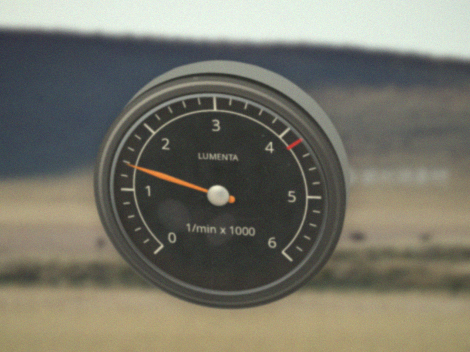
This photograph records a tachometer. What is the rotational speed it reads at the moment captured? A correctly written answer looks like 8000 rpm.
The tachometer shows 1400 rpm
